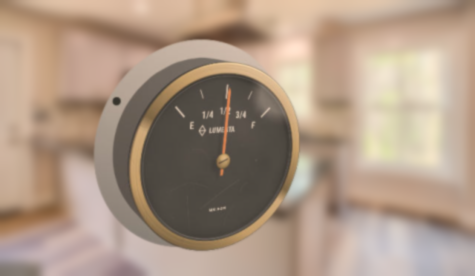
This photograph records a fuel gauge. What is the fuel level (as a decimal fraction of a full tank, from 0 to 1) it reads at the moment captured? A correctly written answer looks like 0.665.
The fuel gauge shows 0.5
